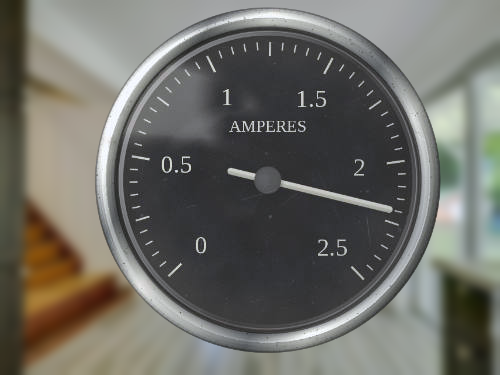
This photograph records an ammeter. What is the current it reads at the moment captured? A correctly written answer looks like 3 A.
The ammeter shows 2.2 A
